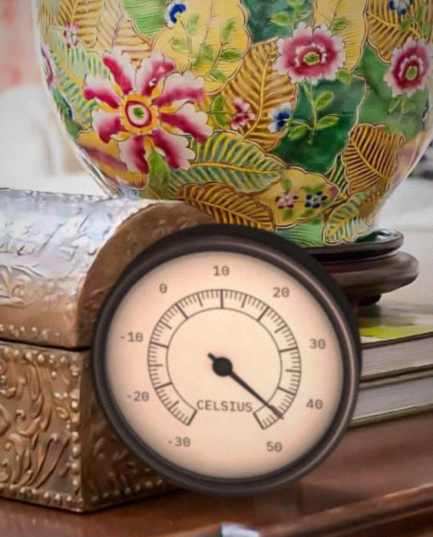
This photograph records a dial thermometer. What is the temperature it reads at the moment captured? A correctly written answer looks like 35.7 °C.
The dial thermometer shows 45 °C
